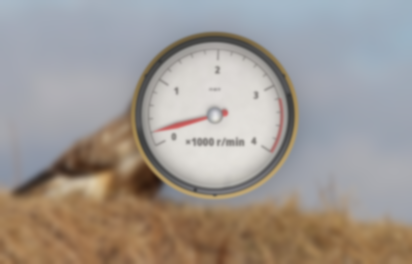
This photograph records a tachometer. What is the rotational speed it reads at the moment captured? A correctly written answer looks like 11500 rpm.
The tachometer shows 200 rpm
